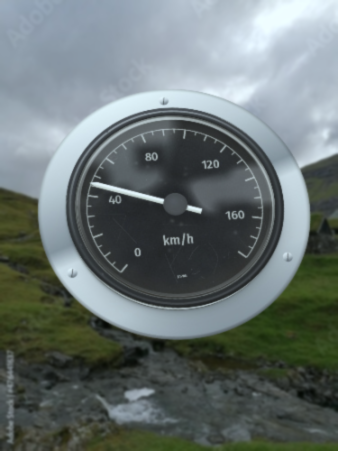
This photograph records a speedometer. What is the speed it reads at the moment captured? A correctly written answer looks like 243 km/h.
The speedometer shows 45 km/h
